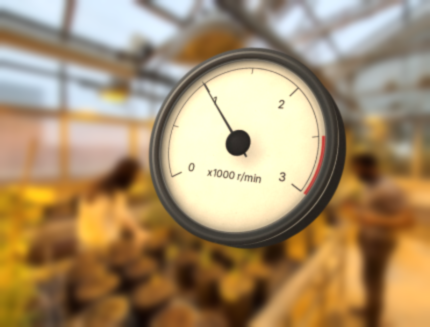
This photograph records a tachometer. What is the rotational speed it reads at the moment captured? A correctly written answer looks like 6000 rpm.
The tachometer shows 1000 rpm
